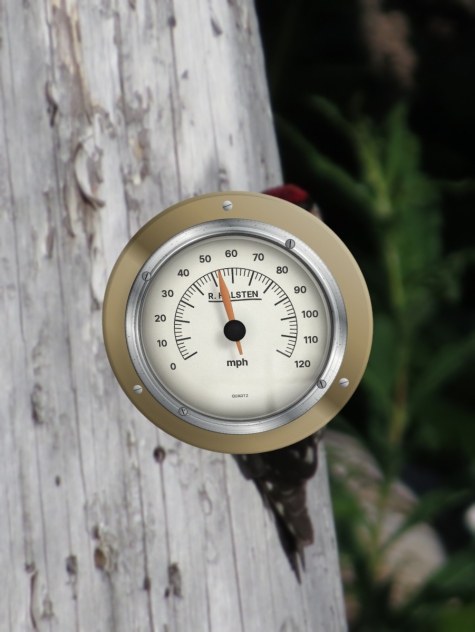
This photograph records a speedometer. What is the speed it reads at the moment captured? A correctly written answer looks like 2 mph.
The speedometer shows 54 mph
